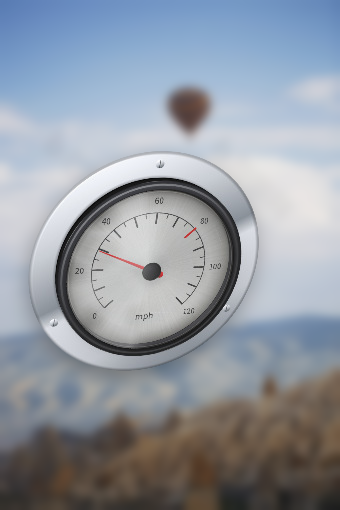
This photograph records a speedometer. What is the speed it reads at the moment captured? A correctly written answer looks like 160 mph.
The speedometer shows 30 mph
